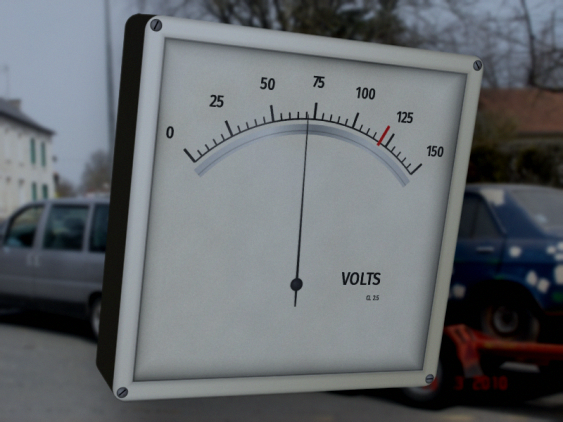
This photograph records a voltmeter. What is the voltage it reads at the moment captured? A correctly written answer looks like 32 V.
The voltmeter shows 70 V
